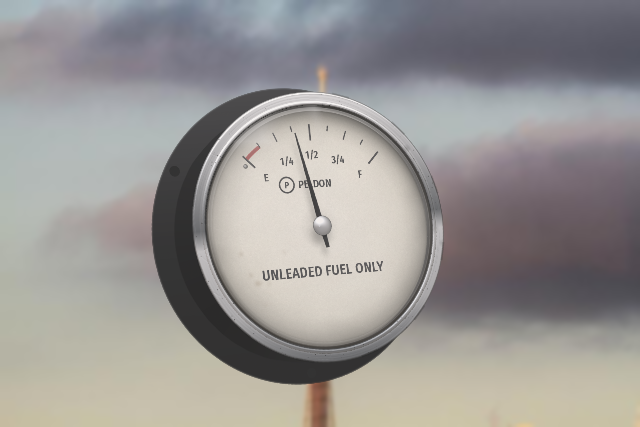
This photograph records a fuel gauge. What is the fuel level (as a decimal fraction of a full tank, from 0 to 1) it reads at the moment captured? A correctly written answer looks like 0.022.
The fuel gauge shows 0.375
